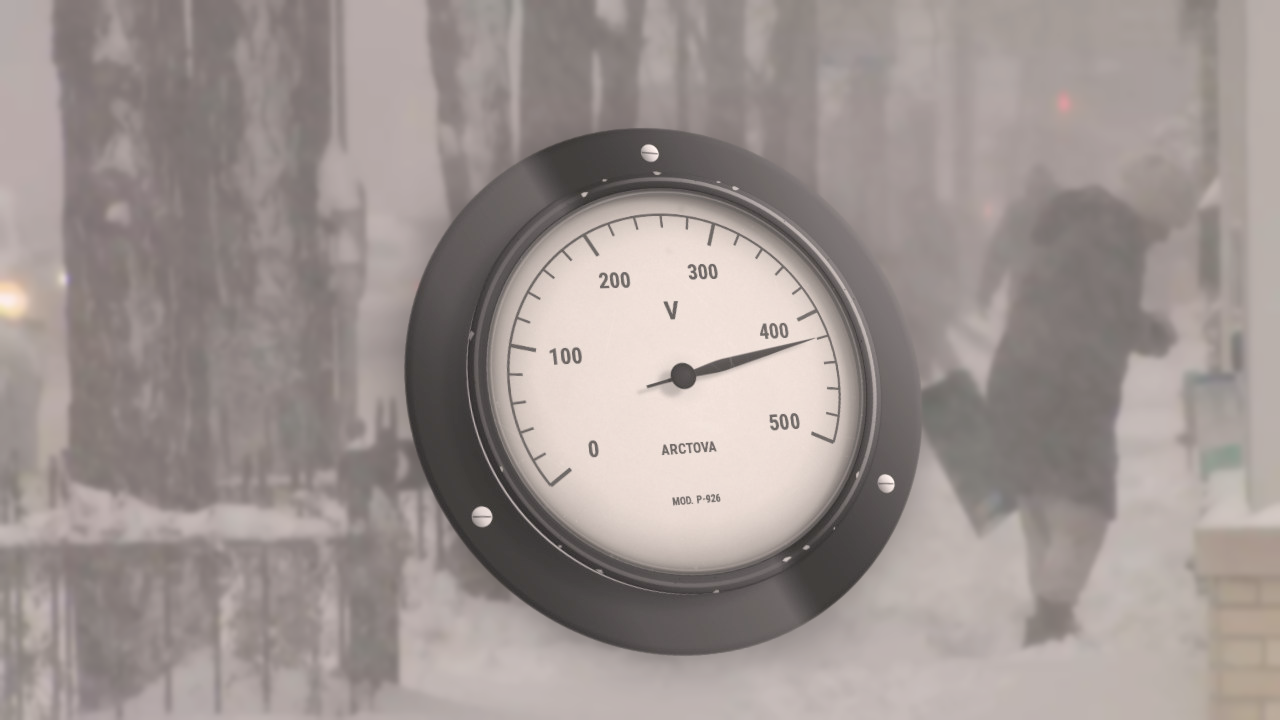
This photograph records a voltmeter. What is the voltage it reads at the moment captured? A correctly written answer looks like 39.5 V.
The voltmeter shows 420 V
